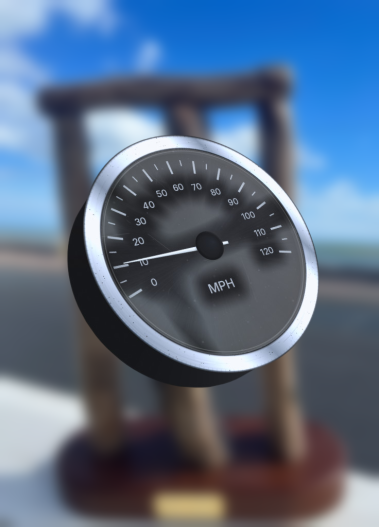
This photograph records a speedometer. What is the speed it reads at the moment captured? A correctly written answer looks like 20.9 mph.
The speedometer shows 10 mph
